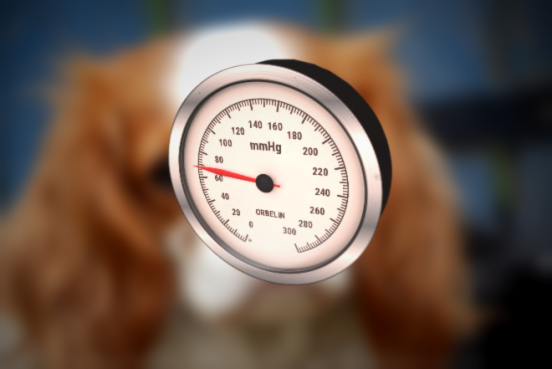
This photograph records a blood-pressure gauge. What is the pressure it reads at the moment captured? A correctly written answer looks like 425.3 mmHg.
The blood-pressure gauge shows 70 mmHg
